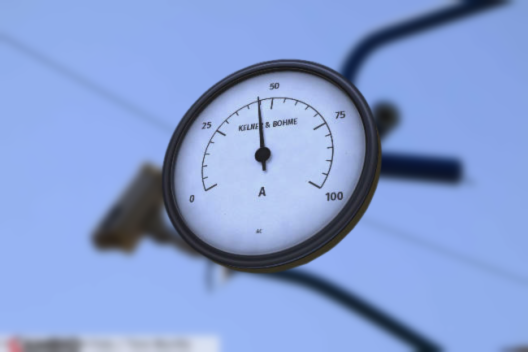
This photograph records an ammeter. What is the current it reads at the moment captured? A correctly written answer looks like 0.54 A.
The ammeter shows 45 A
